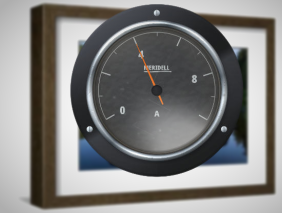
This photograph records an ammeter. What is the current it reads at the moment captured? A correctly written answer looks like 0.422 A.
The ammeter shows 4 A
